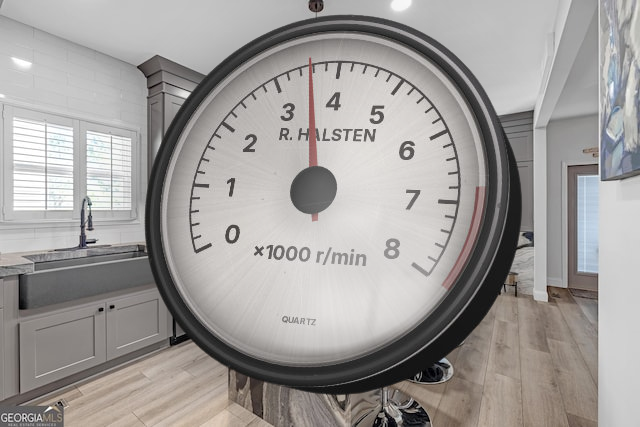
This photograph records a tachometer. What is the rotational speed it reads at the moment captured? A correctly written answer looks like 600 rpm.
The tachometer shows 3600 rpm
